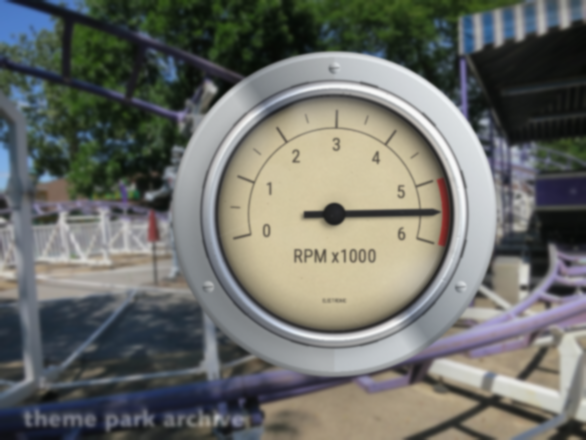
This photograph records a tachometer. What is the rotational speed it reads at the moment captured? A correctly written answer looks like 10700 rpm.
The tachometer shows 5500 rpm
